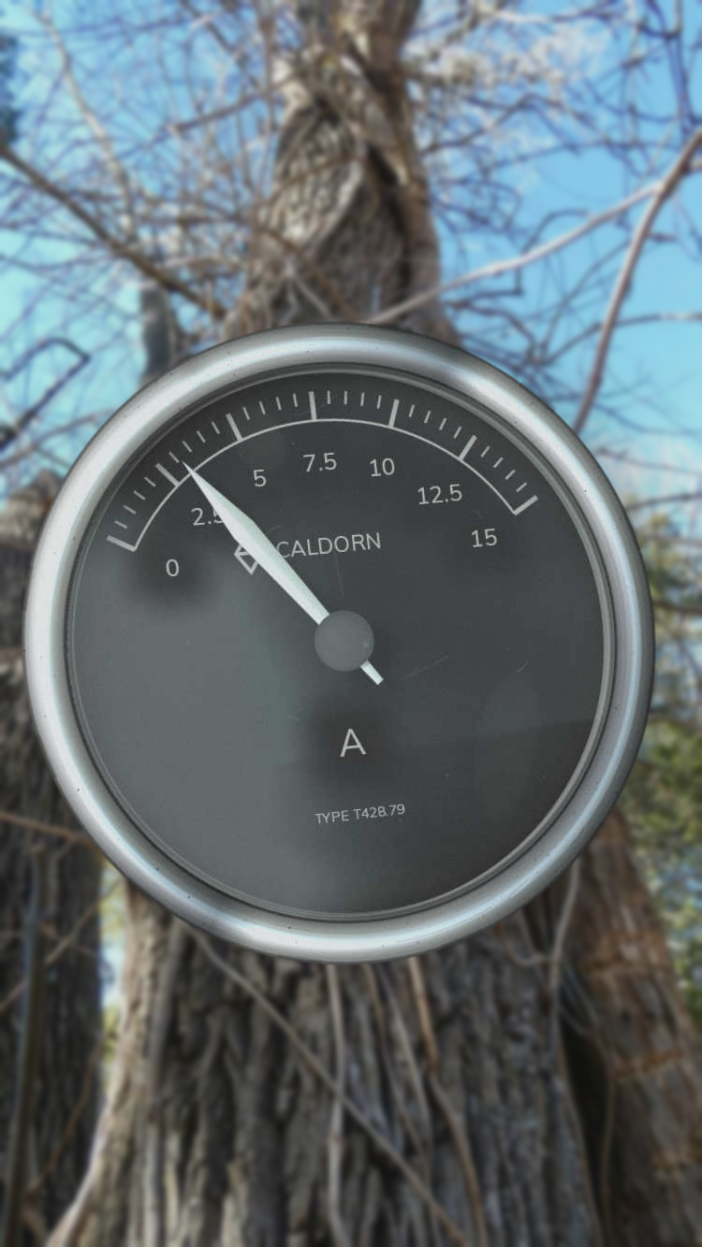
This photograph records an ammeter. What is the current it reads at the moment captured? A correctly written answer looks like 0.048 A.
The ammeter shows 3 A
